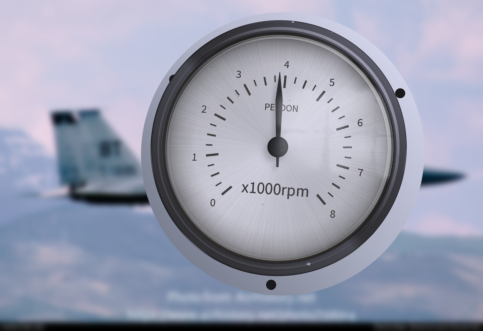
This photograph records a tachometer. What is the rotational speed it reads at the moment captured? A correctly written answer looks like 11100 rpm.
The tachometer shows 3875 rpm
